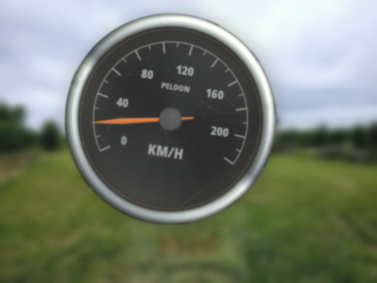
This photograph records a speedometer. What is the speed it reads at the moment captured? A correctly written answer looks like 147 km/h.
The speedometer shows 20 km/h
